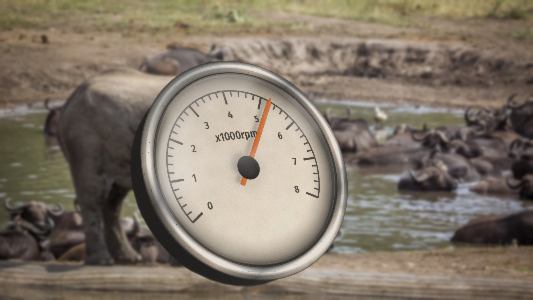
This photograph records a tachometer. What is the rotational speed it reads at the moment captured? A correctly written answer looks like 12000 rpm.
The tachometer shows 5200 rpm
